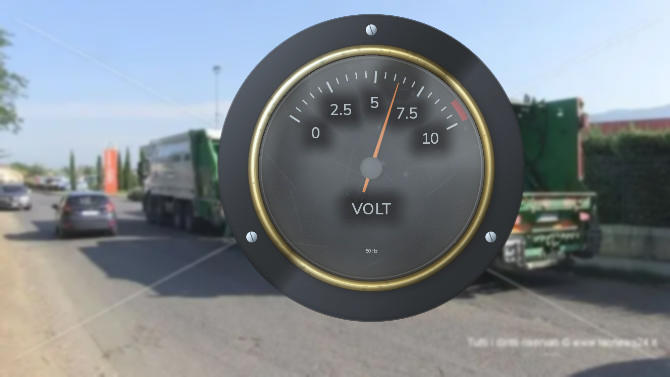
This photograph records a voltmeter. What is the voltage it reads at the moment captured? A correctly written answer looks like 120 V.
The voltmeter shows 6.25 V
